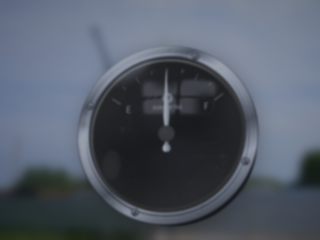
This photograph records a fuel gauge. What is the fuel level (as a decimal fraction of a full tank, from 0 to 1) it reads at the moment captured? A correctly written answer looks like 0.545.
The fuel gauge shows 0.5
